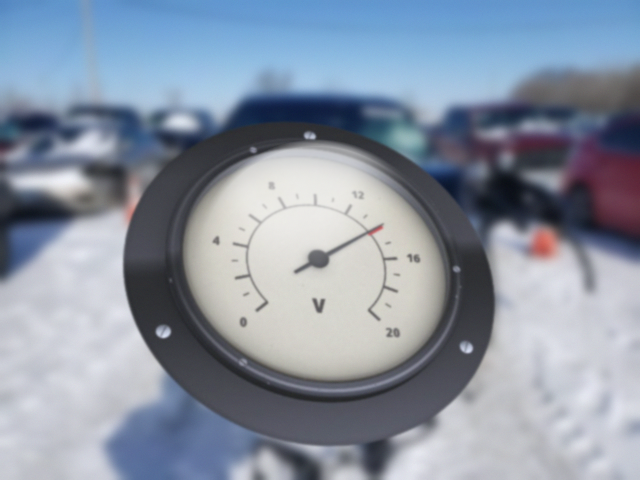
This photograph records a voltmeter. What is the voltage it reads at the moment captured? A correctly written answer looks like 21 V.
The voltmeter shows 14 V
